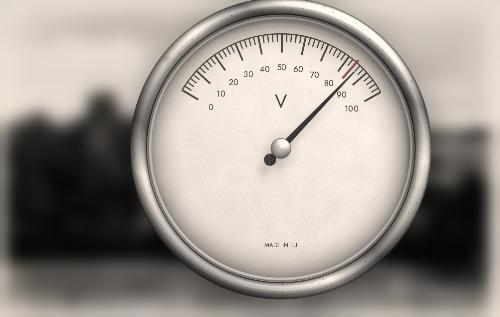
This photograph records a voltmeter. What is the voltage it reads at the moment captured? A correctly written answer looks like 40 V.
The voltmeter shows 86 V
